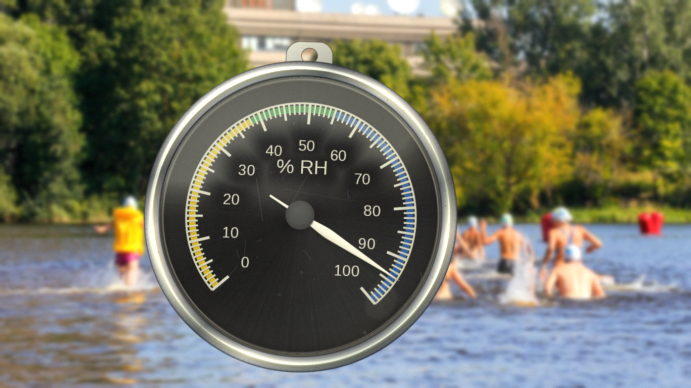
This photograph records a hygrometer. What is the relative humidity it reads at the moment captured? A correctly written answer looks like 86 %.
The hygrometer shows 94 %
